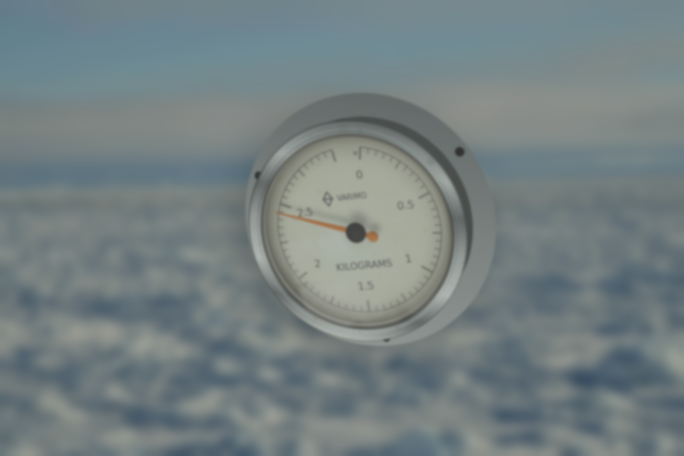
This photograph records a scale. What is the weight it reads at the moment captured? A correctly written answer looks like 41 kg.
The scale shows 2.45 kg
